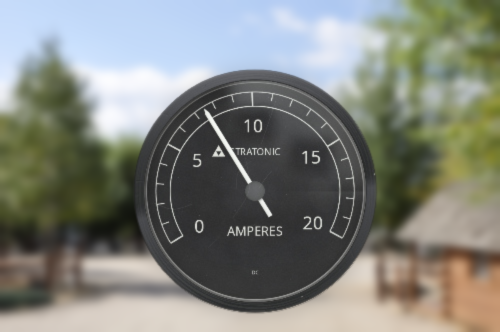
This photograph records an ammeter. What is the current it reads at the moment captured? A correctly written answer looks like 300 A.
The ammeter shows 7.5 A
